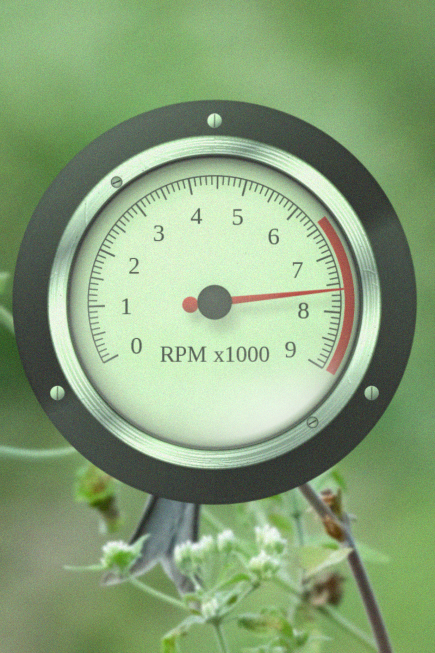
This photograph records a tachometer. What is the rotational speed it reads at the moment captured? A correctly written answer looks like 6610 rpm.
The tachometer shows 7600 rpm
